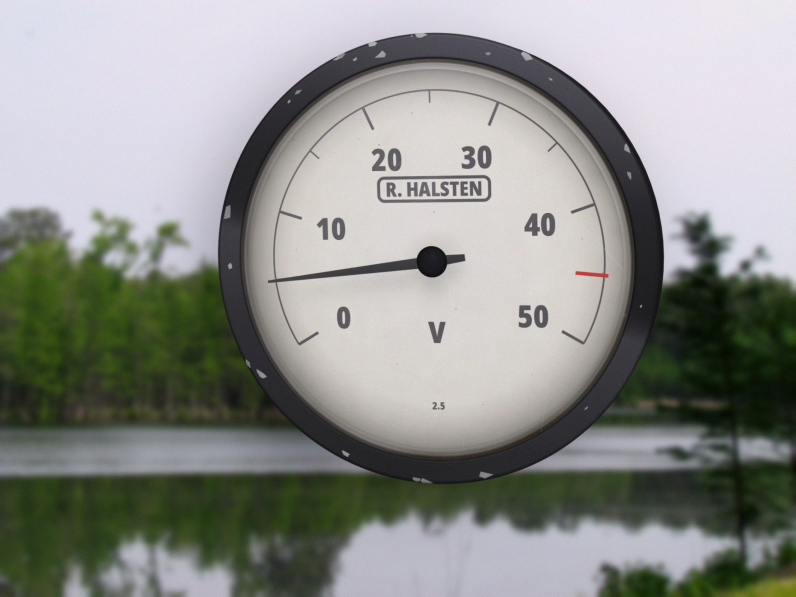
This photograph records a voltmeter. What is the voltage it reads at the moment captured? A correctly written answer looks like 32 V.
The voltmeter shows 5 V
